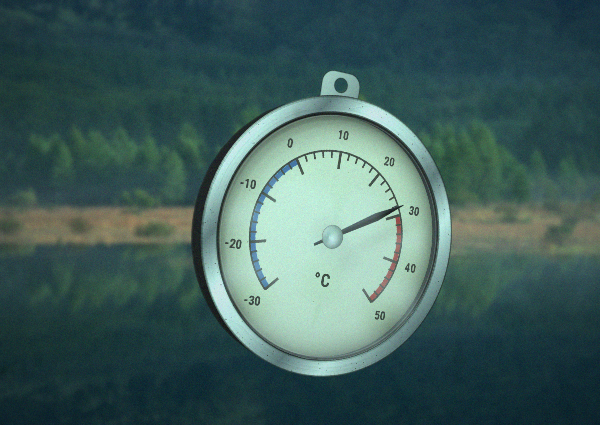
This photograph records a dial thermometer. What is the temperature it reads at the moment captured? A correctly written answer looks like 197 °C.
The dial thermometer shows 28 °C
